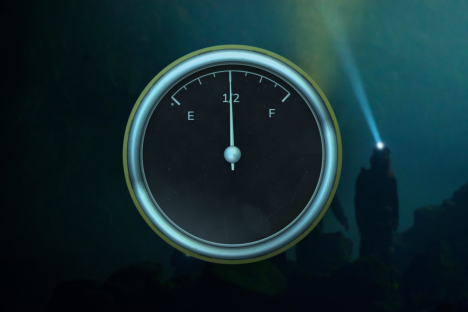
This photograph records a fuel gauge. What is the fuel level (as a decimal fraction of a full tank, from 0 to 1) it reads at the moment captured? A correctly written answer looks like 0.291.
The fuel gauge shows 0.5
